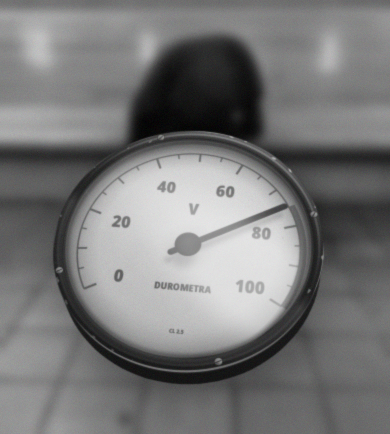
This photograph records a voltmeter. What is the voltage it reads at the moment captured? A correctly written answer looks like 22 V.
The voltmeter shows 75 V
